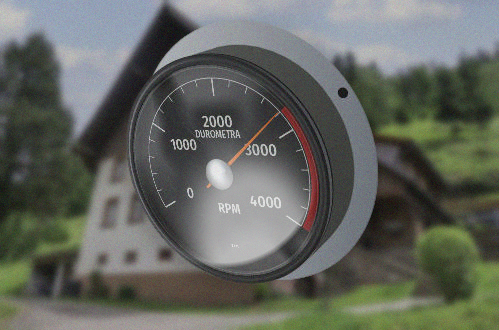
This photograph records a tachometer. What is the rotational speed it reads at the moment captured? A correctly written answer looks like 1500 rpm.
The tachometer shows 2800 rpm
